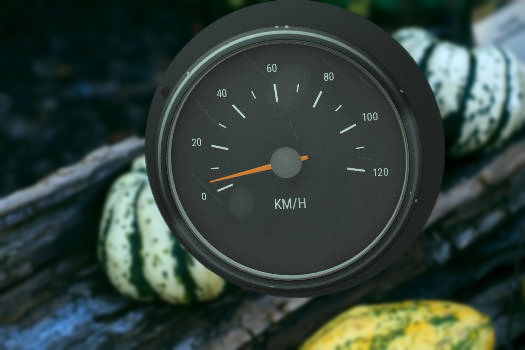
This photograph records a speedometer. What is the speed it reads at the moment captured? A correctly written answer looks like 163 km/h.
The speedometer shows 5 km/h
